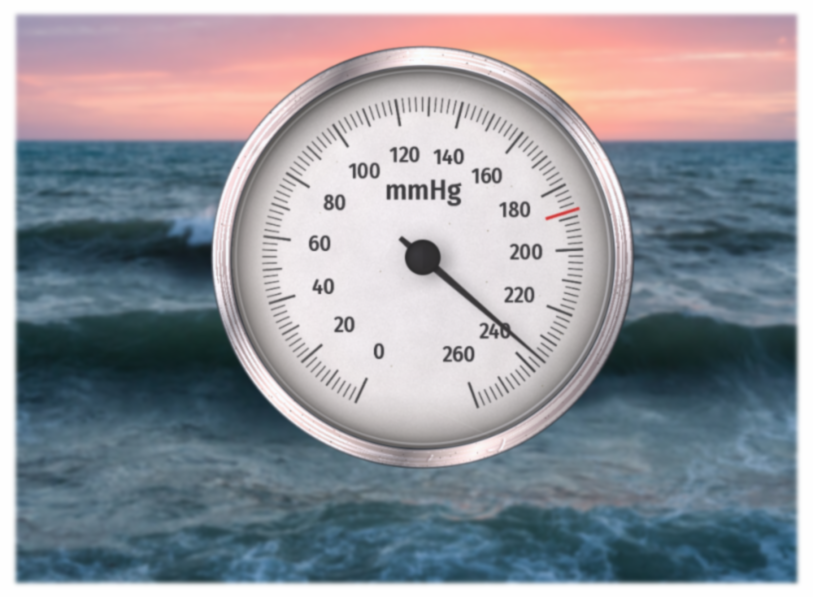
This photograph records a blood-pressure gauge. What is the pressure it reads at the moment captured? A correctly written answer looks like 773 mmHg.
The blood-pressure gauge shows 236 mmHg
